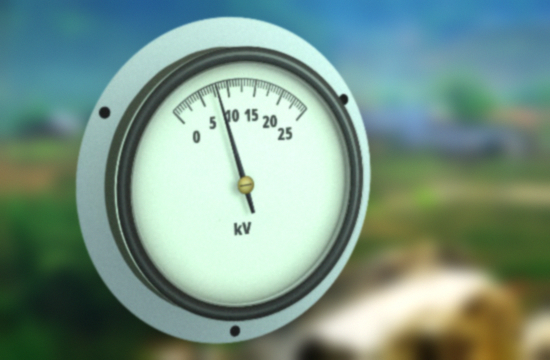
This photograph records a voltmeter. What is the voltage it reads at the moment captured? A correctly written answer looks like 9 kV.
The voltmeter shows 7.5 kV
